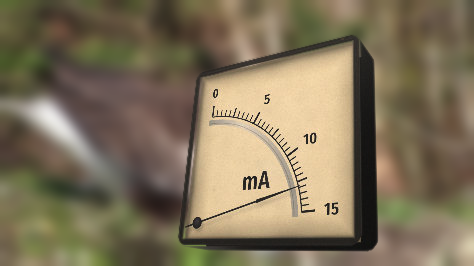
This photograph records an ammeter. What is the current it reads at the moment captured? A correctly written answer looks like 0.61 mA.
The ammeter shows 13 mA
